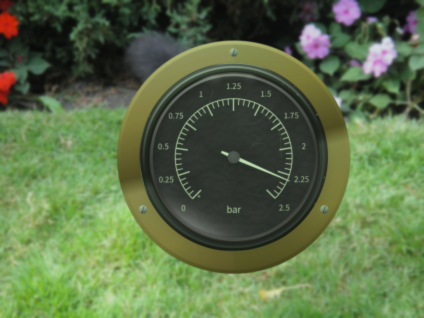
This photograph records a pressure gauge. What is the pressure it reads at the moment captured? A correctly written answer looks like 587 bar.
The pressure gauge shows 2.3 bar
